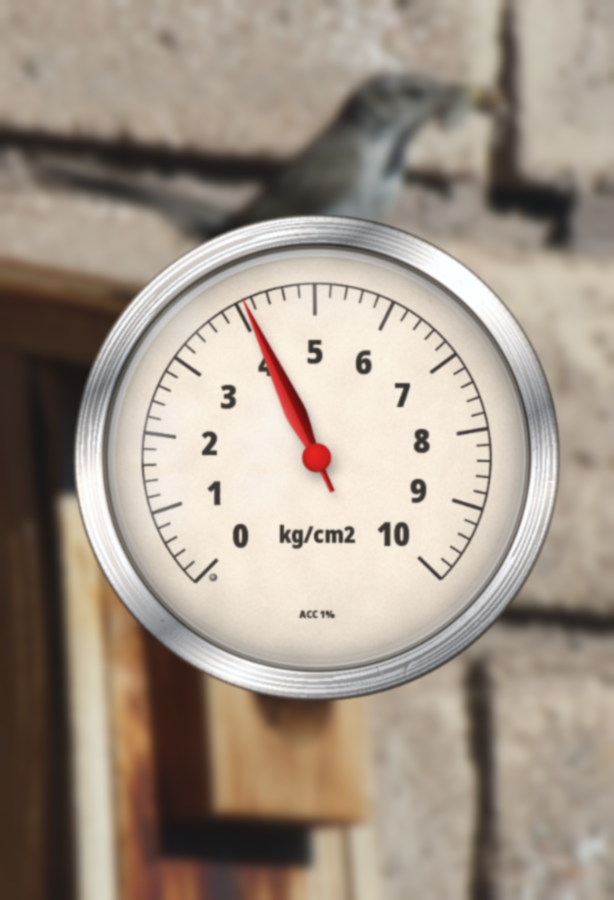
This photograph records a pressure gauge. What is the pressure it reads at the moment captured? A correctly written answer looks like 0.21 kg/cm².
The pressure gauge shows 4.1 kg/cm²
